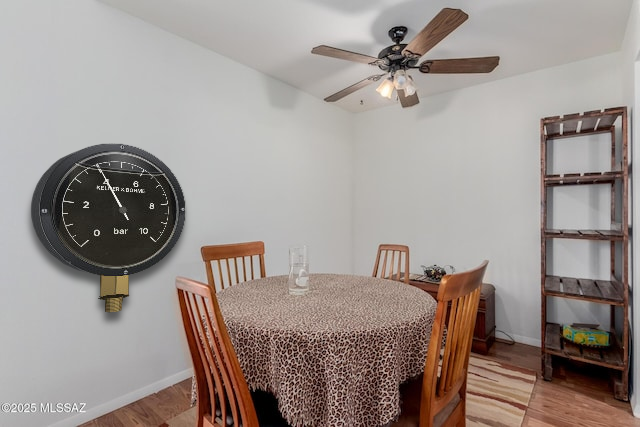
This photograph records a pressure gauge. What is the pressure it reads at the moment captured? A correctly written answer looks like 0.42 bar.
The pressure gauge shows 4 bar
